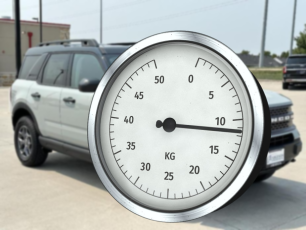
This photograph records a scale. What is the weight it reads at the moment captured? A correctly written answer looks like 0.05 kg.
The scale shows 11.5 kg
